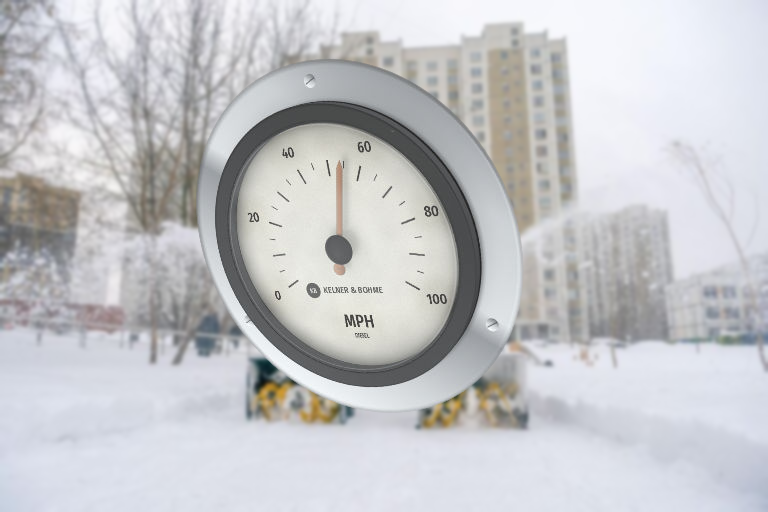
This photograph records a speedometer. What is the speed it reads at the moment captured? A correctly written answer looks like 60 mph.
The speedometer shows 55 mph
